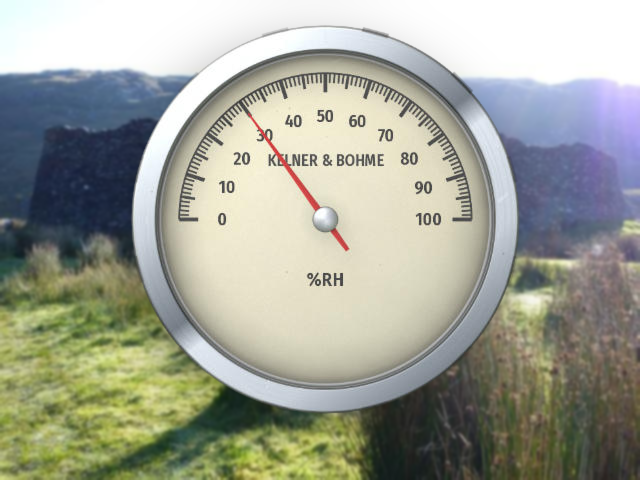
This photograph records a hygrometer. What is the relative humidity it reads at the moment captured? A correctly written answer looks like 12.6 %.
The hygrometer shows 30 %
